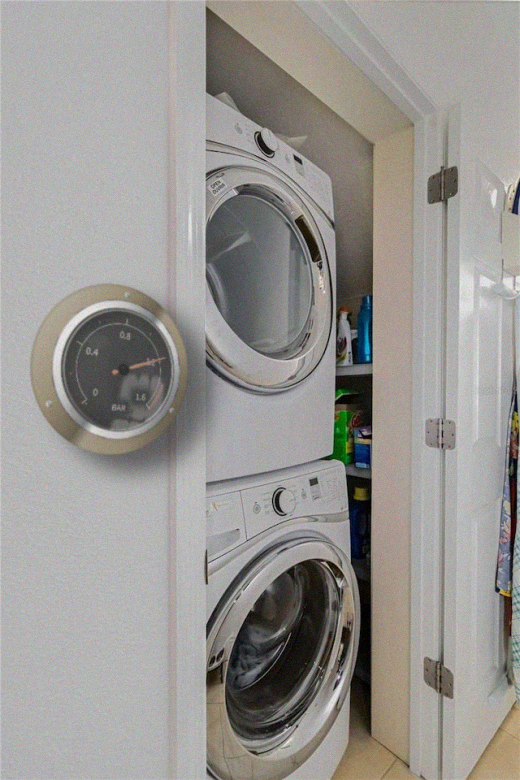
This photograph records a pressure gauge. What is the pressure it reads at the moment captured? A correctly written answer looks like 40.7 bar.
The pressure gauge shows 1.2 bar
